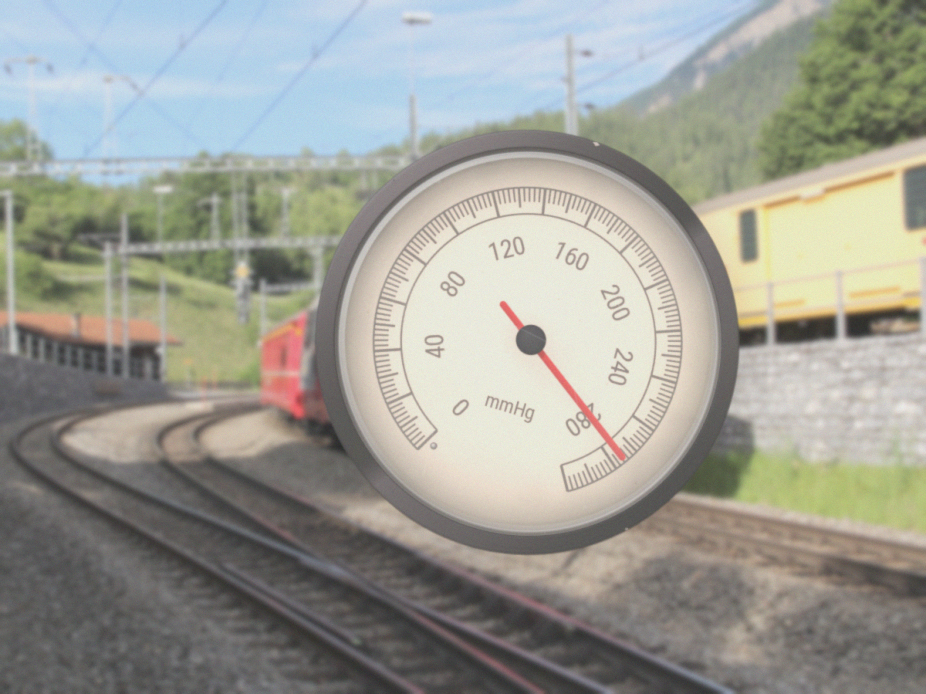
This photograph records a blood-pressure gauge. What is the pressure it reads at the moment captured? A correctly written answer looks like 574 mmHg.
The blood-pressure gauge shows 276 mmHg
